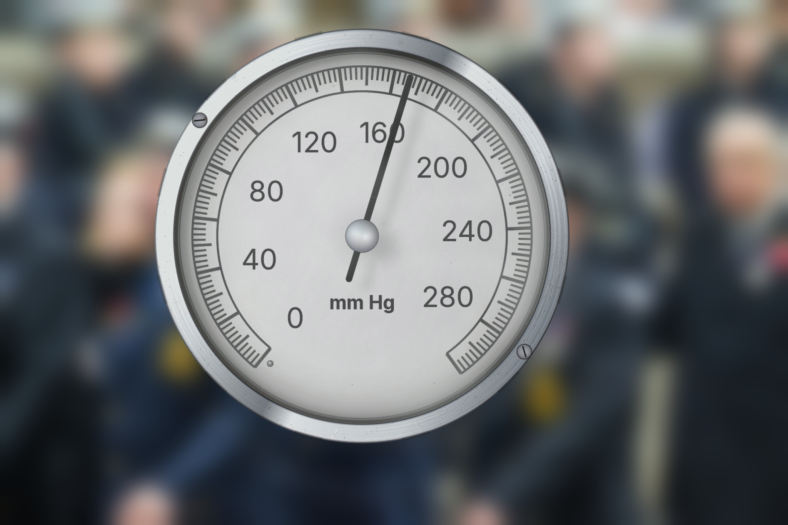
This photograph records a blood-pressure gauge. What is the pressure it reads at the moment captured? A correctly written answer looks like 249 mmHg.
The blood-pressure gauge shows 166 mmHg
